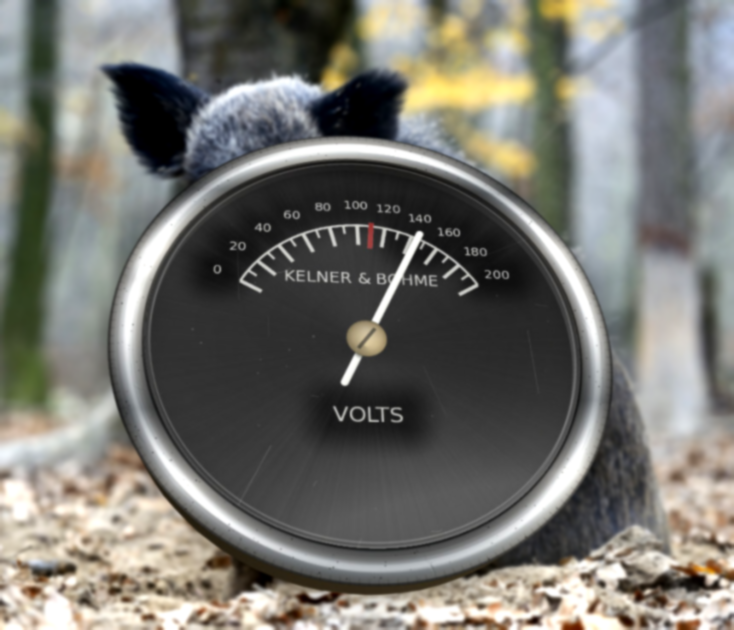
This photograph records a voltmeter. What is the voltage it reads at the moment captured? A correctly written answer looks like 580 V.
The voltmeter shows 145 V
